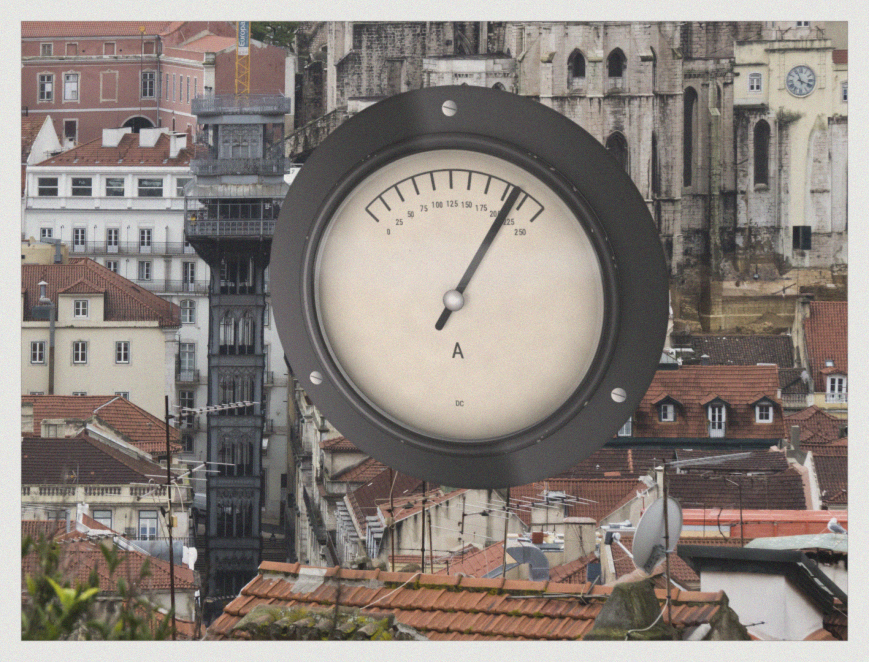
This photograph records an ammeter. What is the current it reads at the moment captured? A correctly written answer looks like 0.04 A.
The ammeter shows 212.5 A
